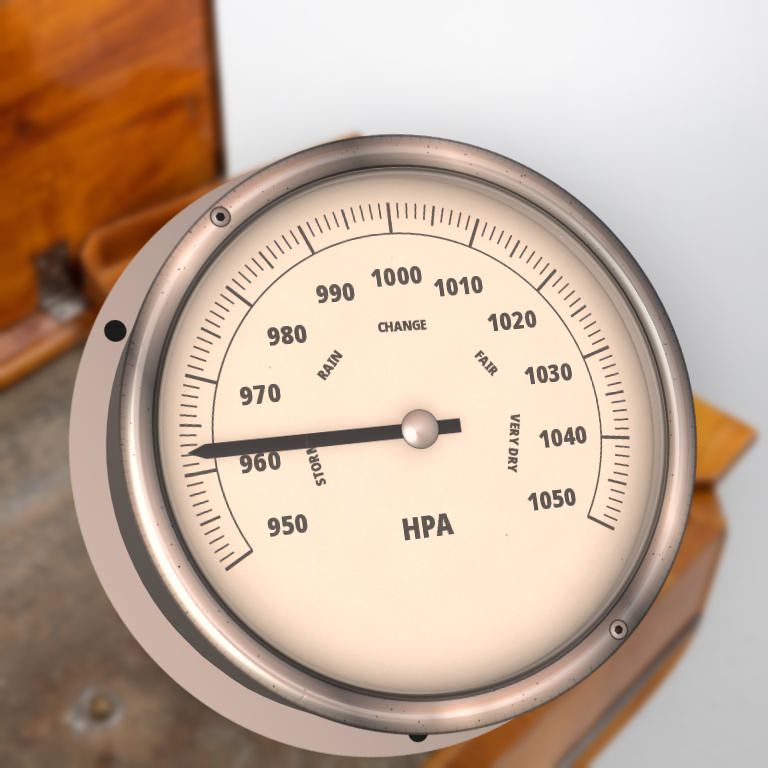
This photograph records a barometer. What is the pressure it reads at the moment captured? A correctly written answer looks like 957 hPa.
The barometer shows 962 hPa
